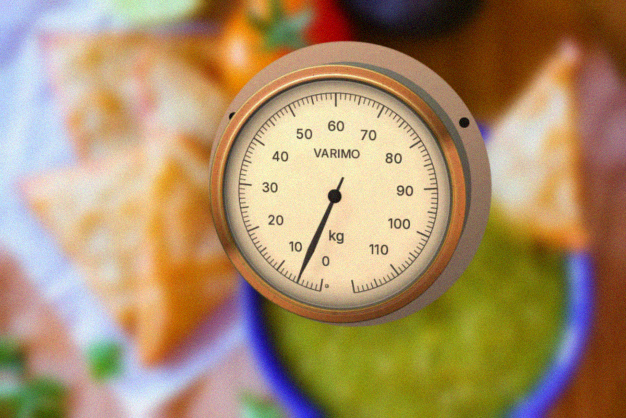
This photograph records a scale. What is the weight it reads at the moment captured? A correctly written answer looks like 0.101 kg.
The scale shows 5 kg
